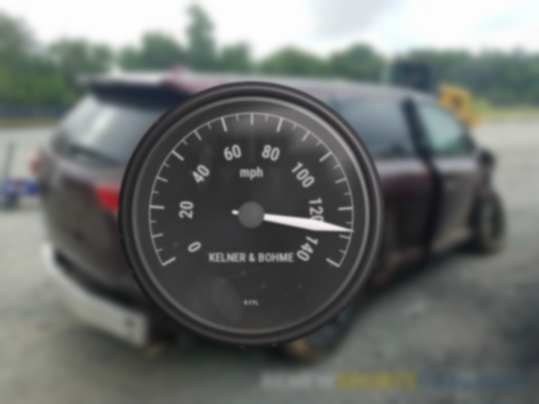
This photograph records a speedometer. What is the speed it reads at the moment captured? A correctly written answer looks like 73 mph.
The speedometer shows 127.5 mph
